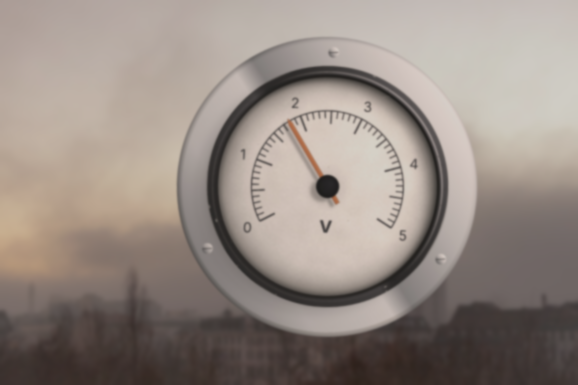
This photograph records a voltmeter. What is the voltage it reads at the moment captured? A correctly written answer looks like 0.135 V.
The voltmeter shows 1.8 V
